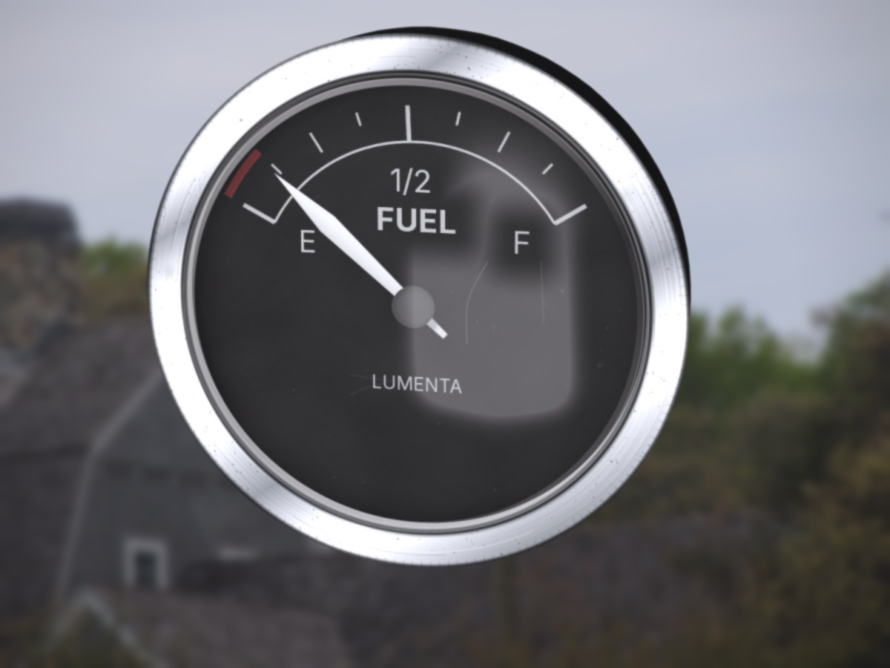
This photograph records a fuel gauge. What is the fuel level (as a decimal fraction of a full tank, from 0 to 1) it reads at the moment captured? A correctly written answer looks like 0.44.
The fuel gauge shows 0.125
